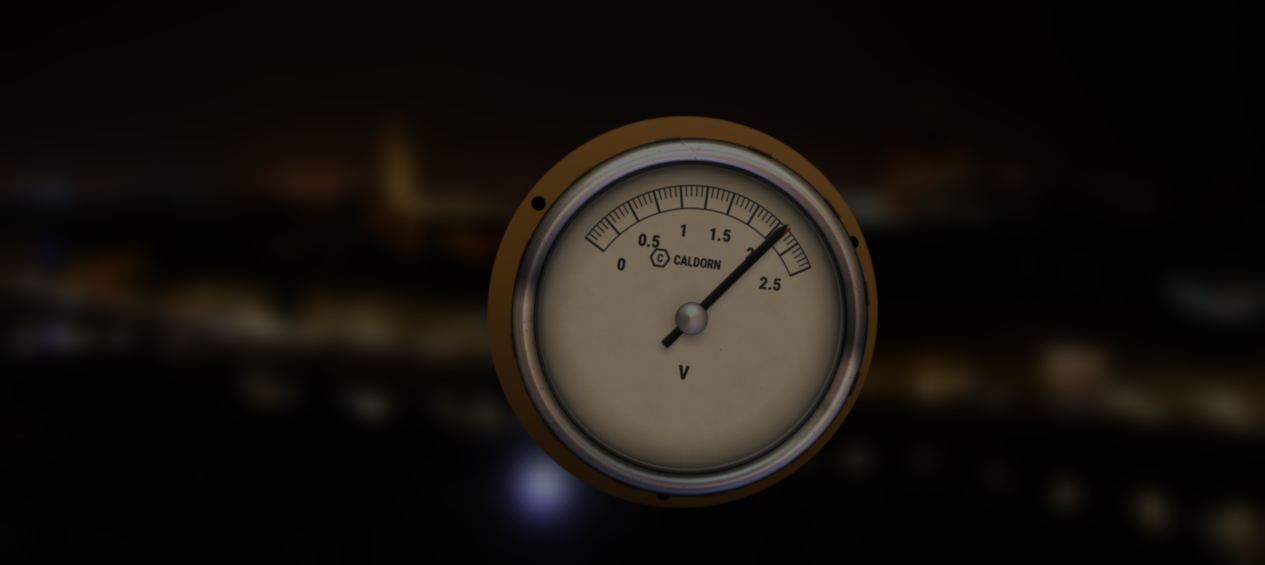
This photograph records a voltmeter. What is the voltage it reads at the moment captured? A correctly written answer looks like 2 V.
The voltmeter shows 2.05 V
